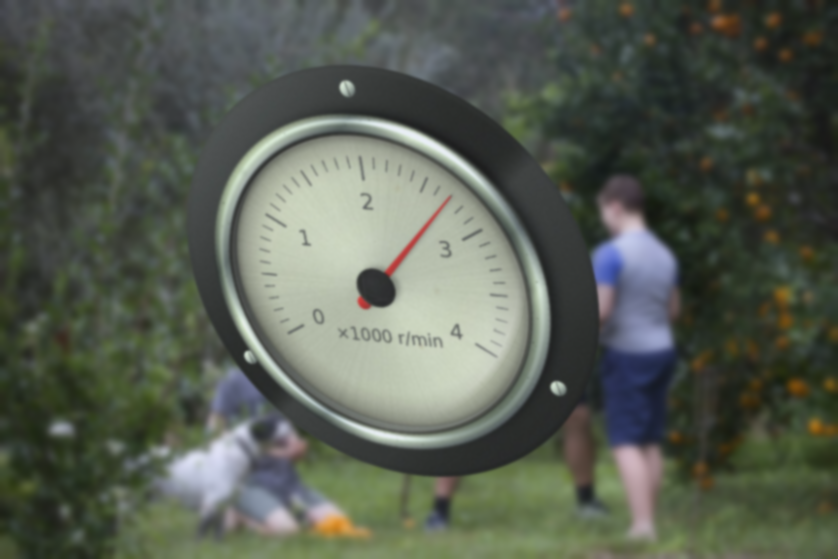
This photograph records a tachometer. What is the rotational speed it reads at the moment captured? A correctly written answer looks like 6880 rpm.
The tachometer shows 2700 rpm
